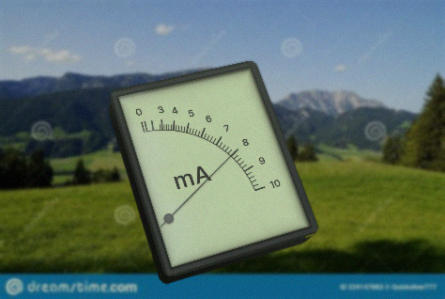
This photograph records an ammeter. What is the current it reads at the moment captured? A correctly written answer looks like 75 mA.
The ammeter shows 8 mA
